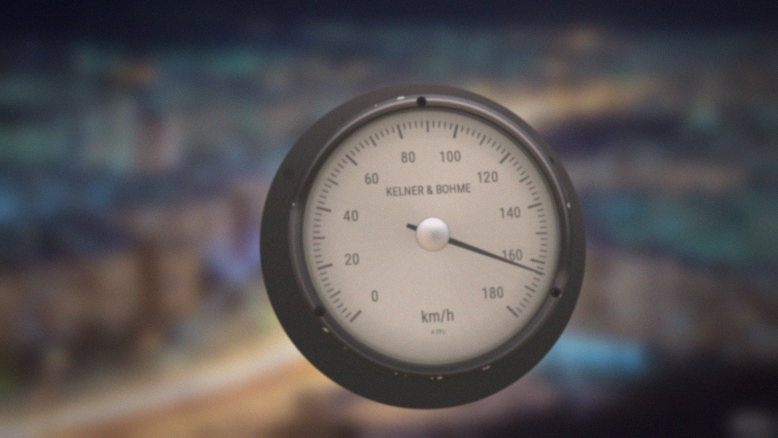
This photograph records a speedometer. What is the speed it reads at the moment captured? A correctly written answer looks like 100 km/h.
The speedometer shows 164 km/h
